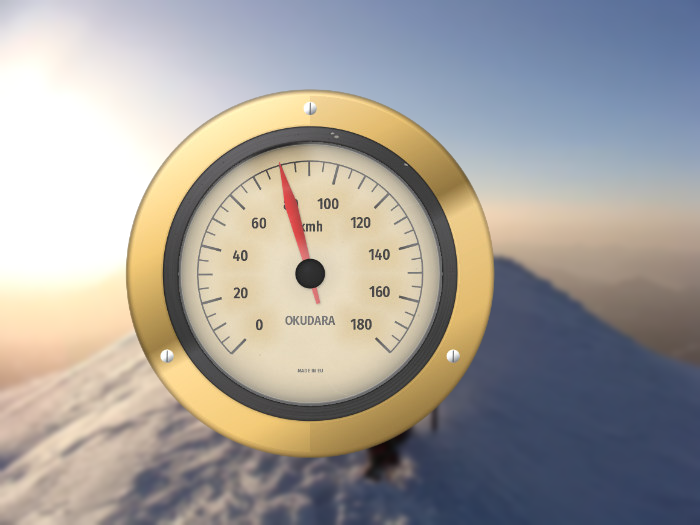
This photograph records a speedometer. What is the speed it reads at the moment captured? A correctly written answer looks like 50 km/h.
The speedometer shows 80 km/h
